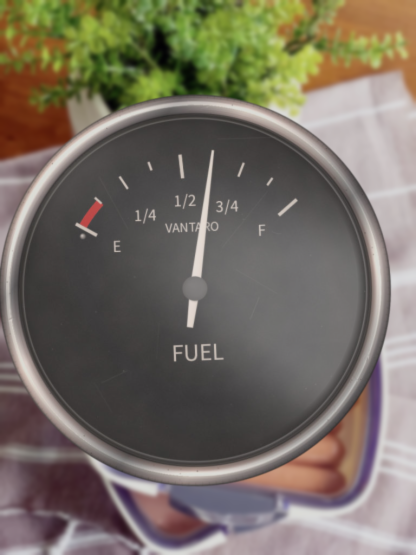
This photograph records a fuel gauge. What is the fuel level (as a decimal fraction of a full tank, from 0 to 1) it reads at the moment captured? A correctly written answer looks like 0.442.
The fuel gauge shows 0.625
